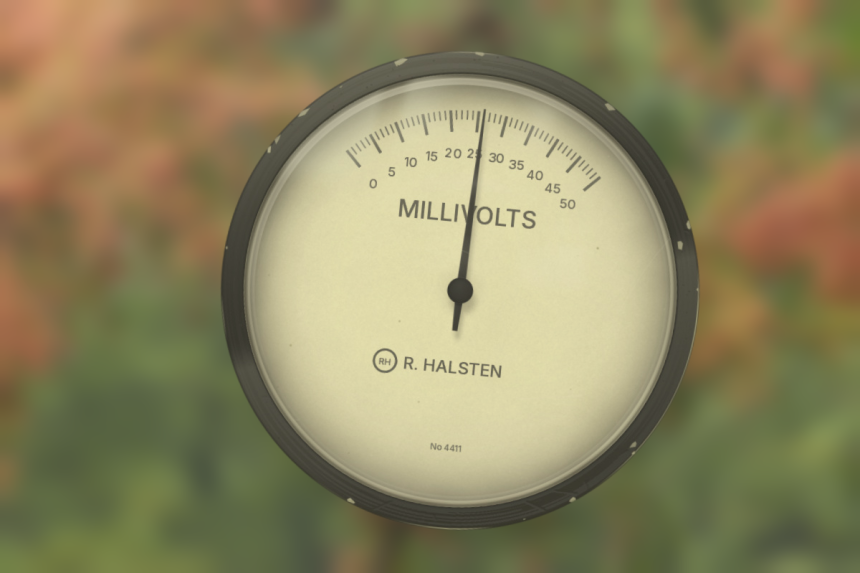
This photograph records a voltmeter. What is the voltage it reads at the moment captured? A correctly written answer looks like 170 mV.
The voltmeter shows 26 mV
